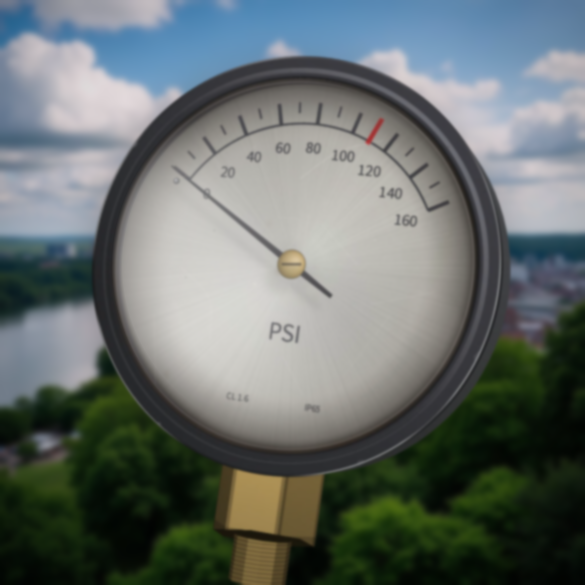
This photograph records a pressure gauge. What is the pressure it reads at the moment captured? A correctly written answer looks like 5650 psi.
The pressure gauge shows 0 psi
